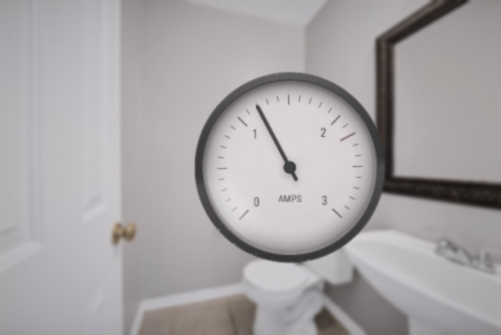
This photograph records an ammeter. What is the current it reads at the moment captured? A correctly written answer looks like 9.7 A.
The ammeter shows 1.2 A
